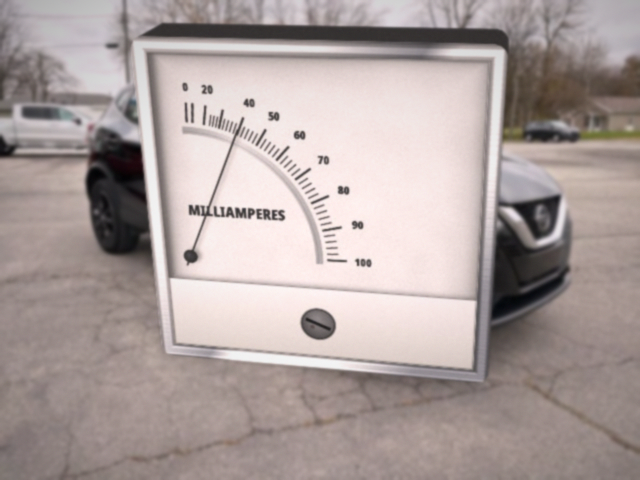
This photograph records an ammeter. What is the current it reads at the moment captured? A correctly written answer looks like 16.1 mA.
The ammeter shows 40 mA
